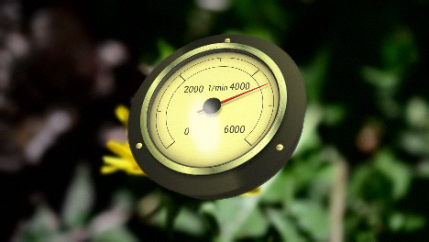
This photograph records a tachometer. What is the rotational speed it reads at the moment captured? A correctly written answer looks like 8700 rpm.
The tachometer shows 4500 rpm
